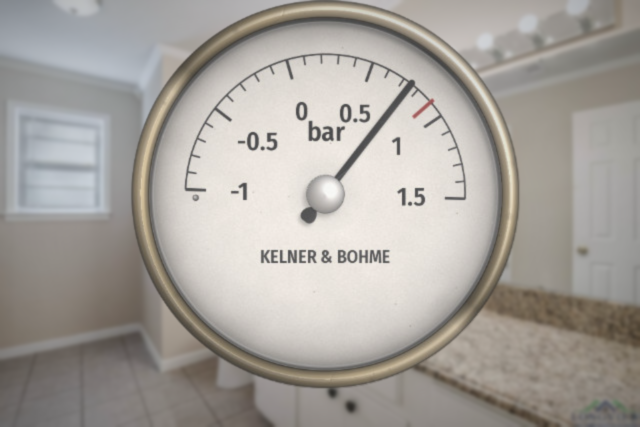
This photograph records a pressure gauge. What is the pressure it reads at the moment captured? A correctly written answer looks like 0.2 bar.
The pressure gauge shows 0.75 bar
